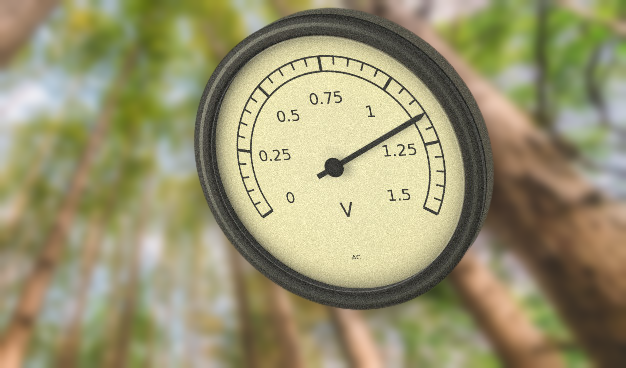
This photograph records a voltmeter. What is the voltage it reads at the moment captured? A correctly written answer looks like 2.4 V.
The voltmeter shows 1.15 V
